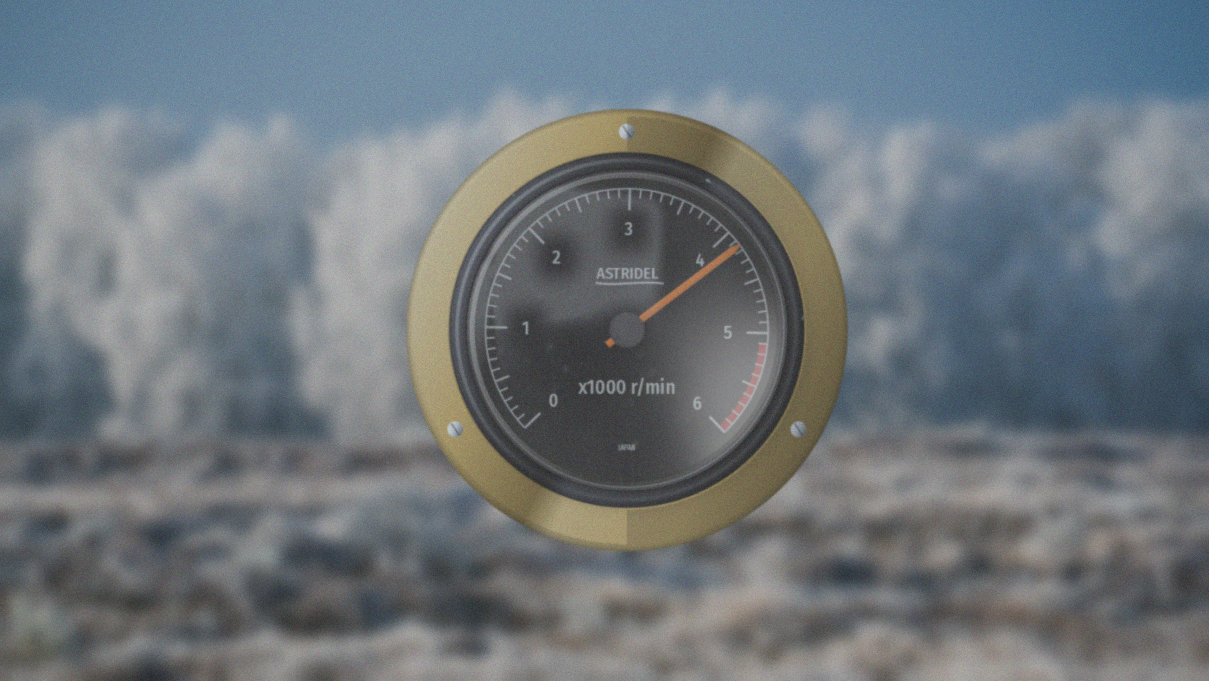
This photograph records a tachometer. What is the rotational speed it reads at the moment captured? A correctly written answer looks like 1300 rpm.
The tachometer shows 4150 rpm
